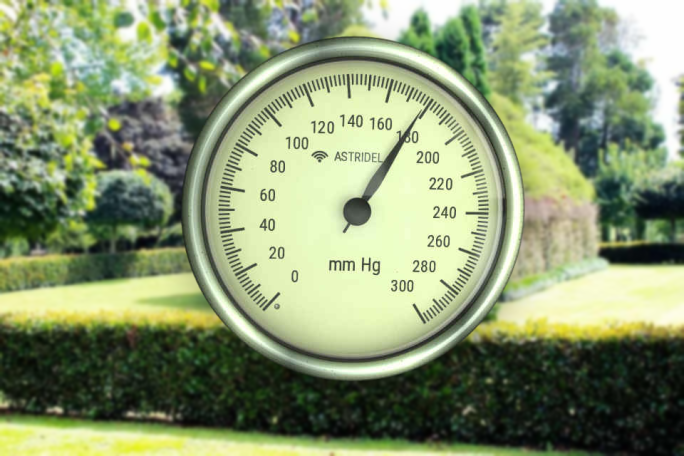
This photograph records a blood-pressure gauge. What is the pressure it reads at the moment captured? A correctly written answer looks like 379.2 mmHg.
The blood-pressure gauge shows 178 mmHg
